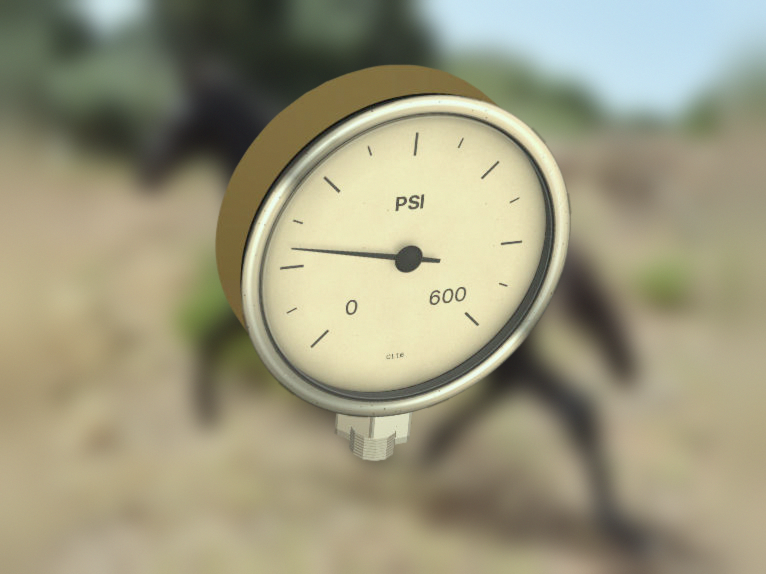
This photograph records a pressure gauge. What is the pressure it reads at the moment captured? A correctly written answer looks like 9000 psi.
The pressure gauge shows 125 psi
